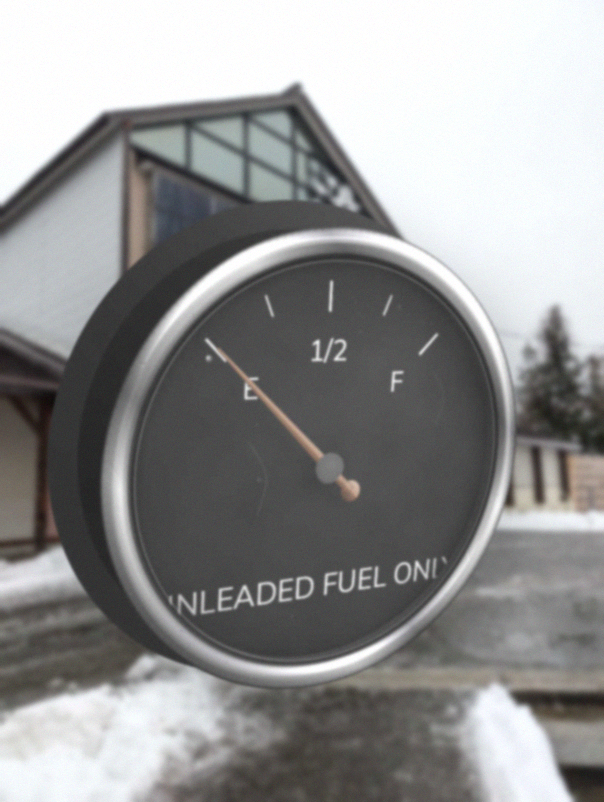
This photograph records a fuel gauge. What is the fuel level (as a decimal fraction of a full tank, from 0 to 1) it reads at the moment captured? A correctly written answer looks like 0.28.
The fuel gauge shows 0
